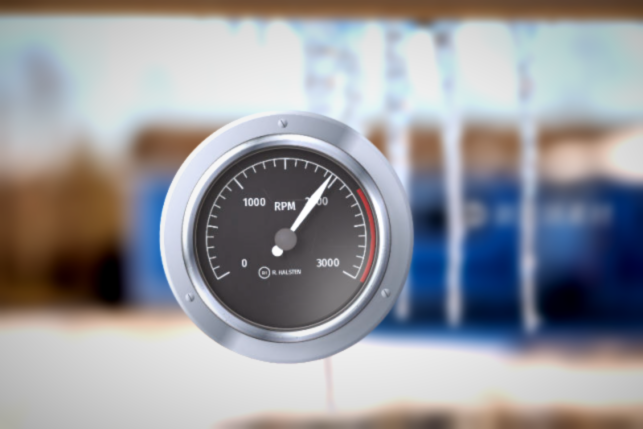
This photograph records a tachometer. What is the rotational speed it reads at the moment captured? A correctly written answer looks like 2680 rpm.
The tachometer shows 1950 rpm
